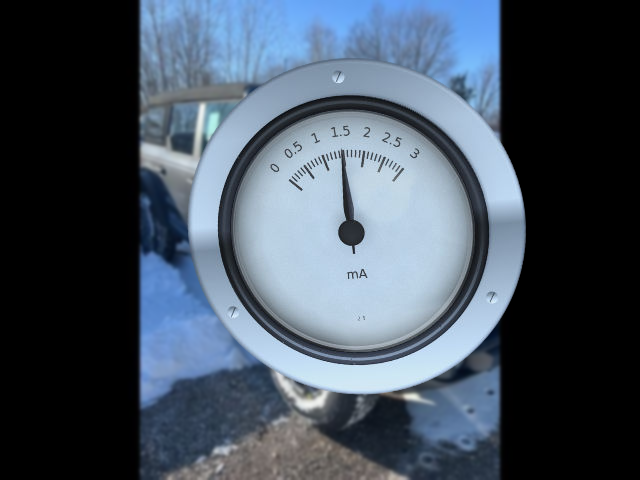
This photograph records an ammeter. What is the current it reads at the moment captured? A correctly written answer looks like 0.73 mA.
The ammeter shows 1.5 mA
